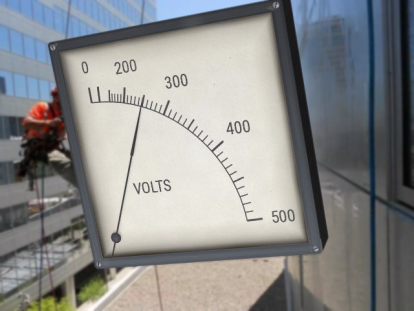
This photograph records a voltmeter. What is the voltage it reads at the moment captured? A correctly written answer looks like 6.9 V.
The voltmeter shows 250 V
